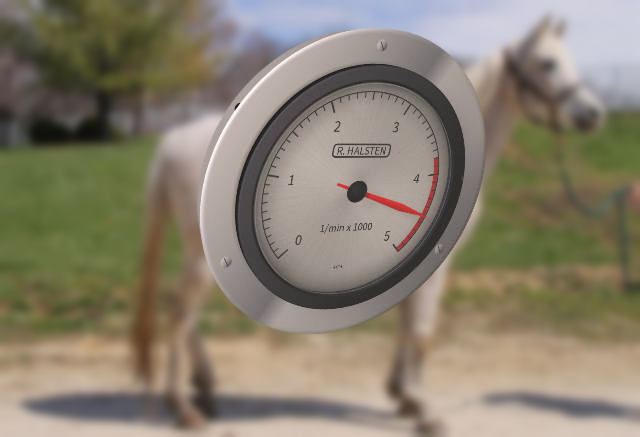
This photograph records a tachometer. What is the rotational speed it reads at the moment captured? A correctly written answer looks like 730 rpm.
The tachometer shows 4500 rpm
